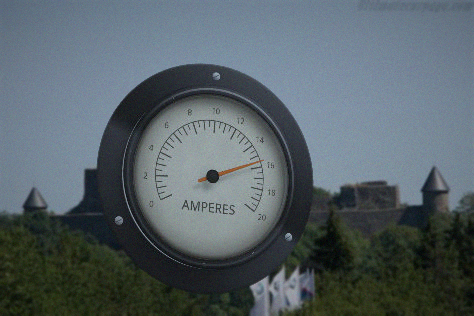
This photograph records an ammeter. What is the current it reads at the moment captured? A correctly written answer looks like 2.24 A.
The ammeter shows 15.5 A
